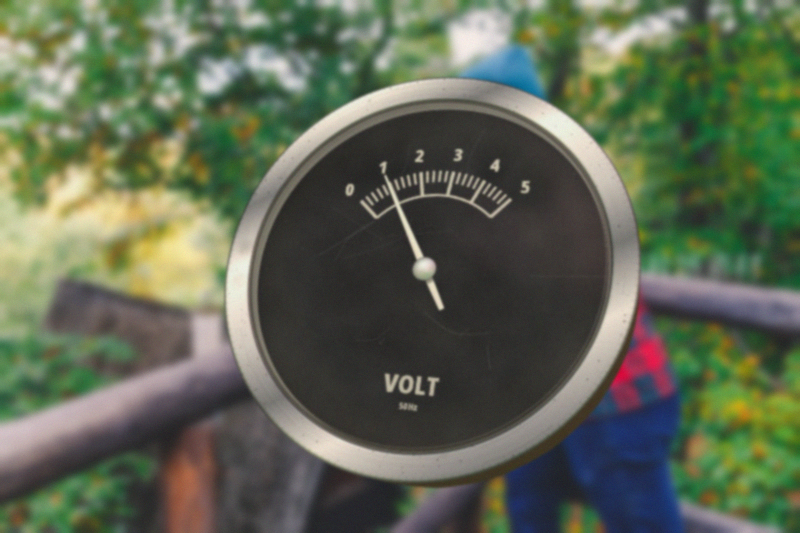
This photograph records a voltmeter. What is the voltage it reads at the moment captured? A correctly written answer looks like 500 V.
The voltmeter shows 1 V
